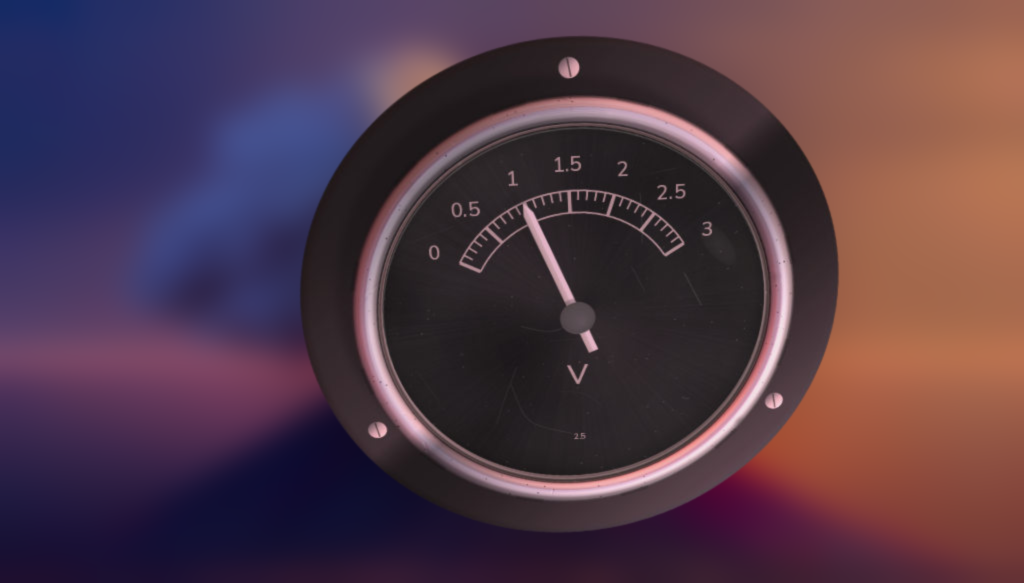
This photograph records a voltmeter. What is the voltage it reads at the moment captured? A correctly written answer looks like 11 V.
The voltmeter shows 1 V
